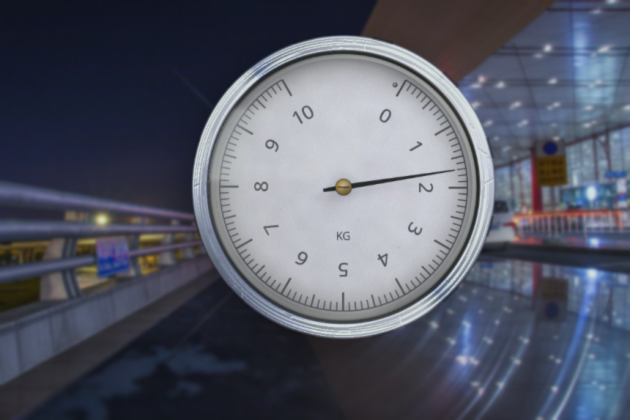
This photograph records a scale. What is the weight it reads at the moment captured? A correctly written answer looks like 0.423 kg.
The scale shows 1.7 kg
